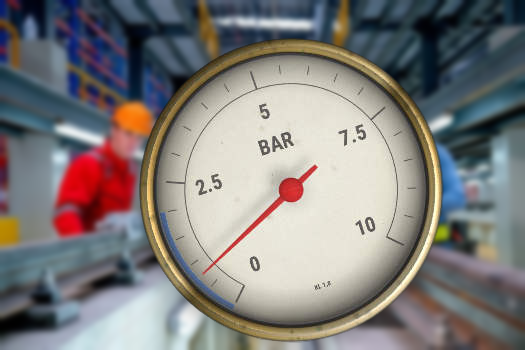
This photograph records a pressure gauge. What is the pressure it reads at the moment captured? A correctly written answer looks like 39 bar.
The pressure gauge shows 0.75 bar
